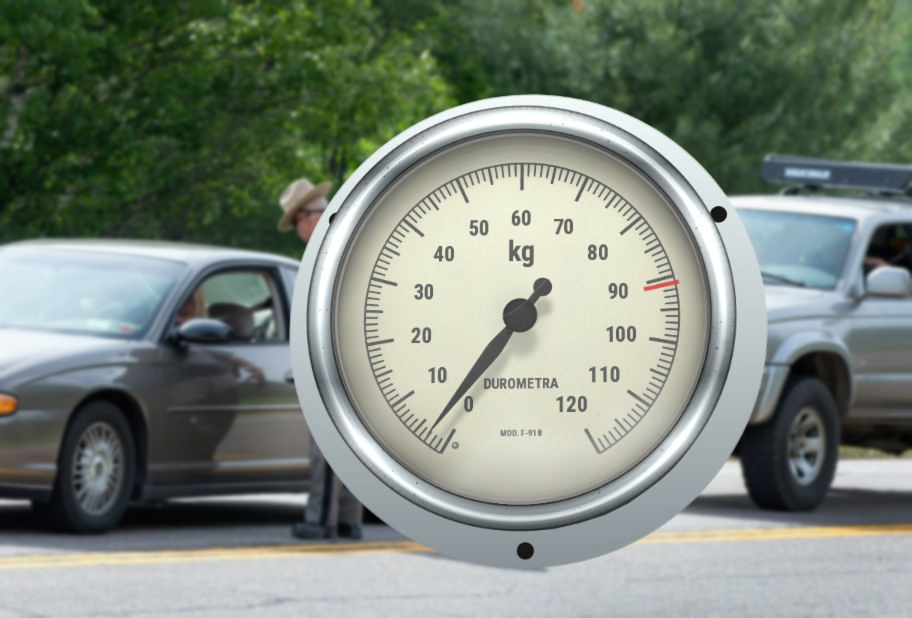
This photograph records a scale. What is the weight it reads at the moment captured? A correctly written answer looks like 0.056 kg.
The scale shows 3 kg
